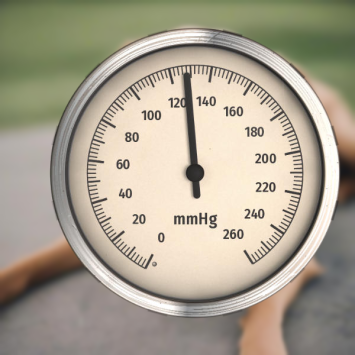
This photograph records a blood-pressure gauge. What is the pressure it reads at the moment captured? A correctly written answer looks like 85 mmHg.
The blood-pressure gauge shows 128 mmHg
